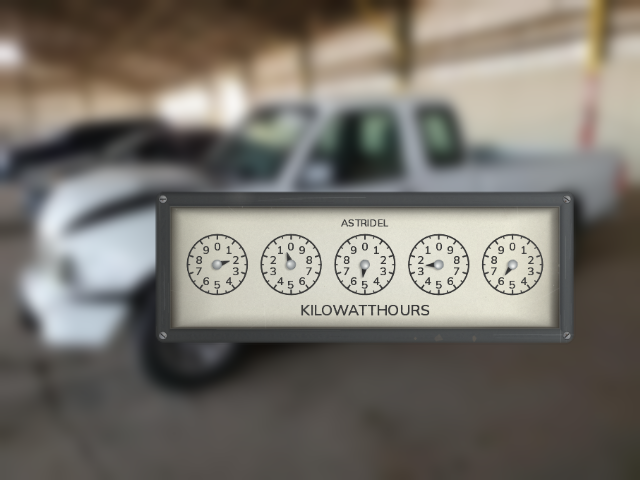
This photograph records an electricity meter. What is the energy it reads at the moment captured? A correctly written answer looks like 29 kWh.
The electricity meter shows 20526 kWh
